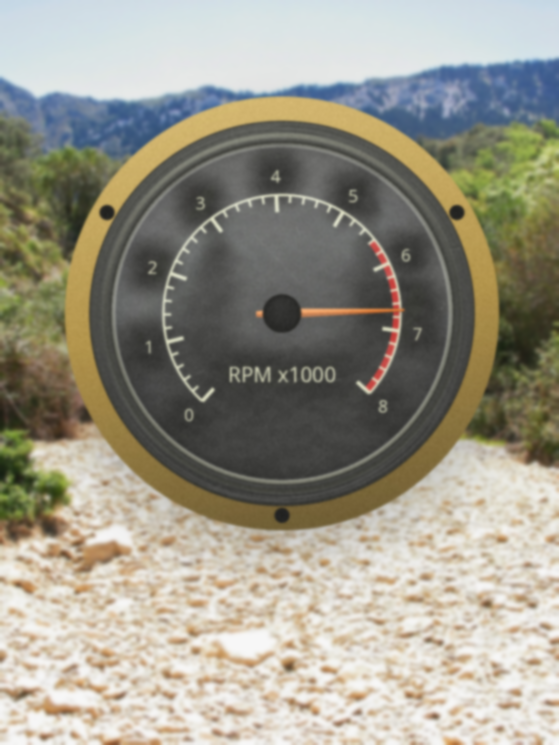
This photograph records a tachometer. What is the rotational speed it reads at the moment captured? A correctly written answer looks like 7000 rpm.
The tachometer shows 6700 rpm
